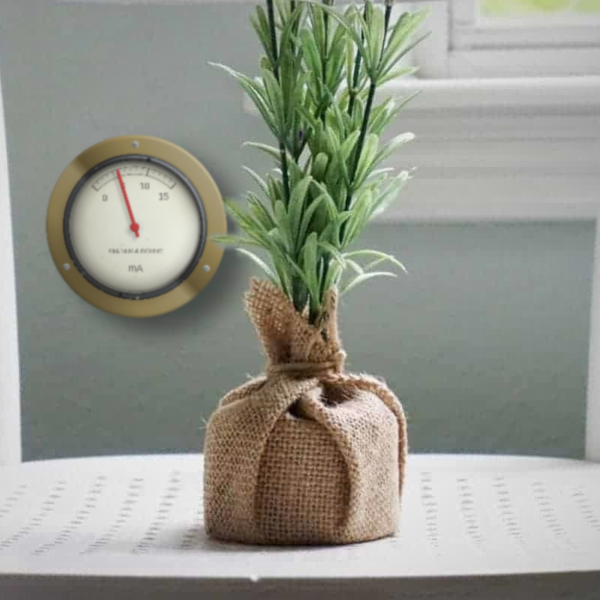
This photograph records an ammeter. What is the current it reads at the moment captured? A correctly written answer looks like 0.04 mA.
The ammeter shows 5 mA
